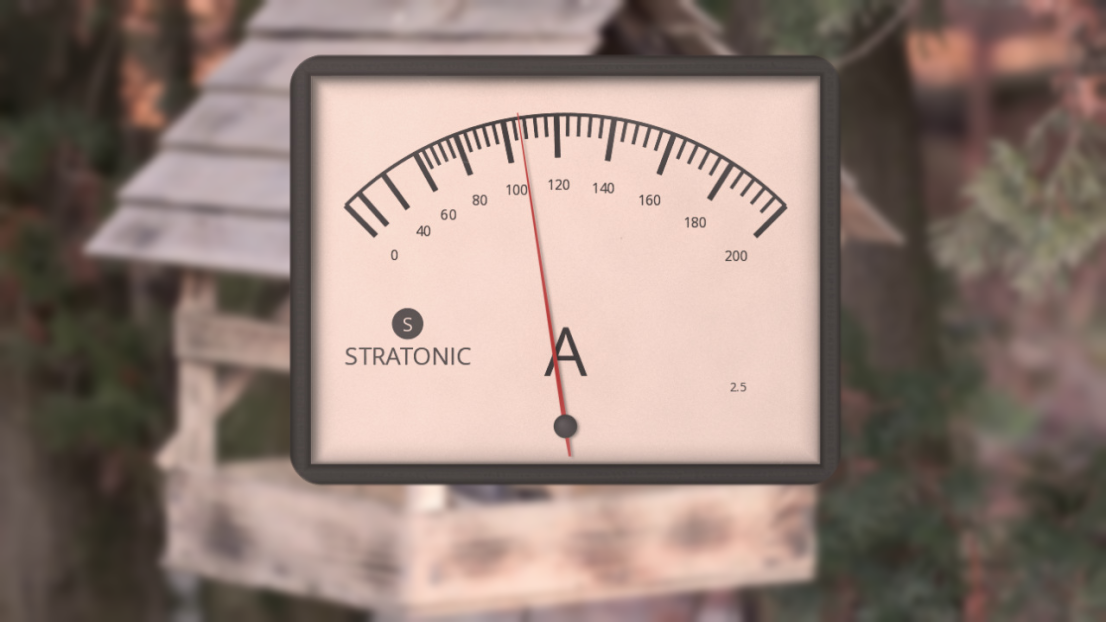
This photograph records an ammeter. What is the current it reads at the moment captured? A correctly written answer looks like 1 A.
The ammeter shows 106 A
